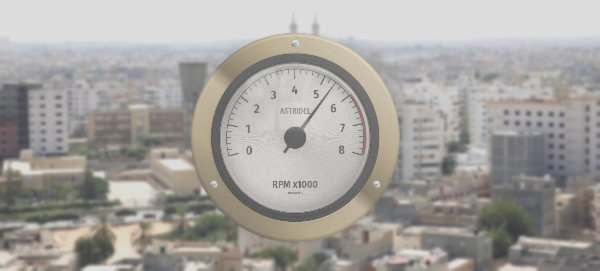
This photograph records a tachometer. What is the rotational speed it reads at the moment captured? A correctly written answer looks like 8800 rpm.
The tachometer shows 5400 rpm
